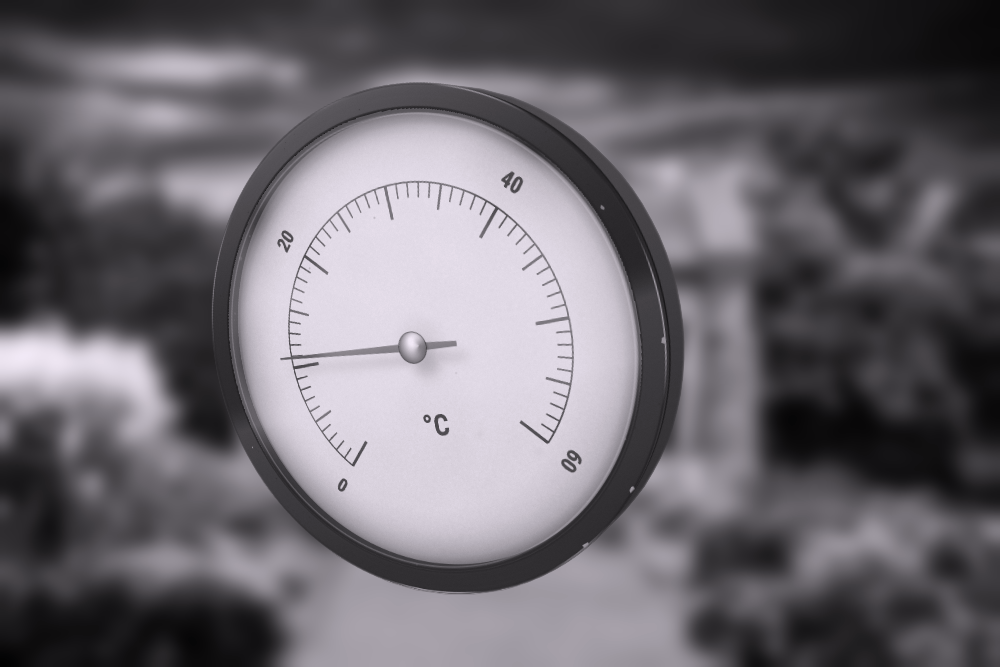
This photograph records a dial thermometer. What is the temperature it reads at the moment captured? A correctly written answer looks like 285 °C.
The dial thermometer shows 11 °C
